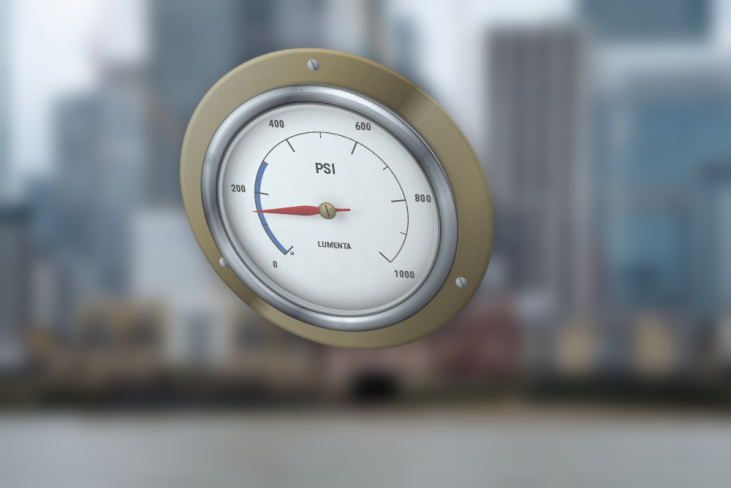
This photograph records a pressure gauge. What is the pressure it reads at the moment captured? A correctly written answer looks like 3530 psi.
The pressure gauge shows 150 psi
